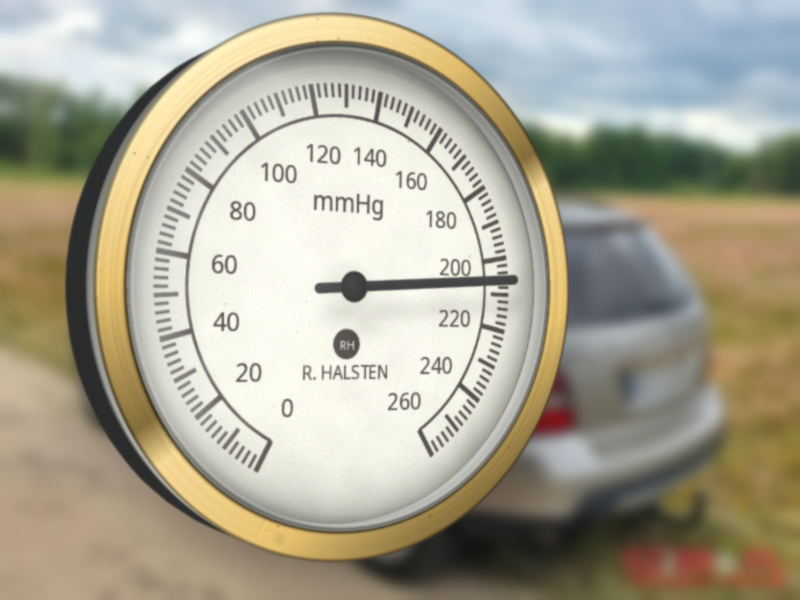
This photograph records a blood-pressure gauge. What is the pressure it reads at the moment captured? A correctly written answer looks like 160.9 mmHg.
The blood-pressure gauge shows 206 mmHg
